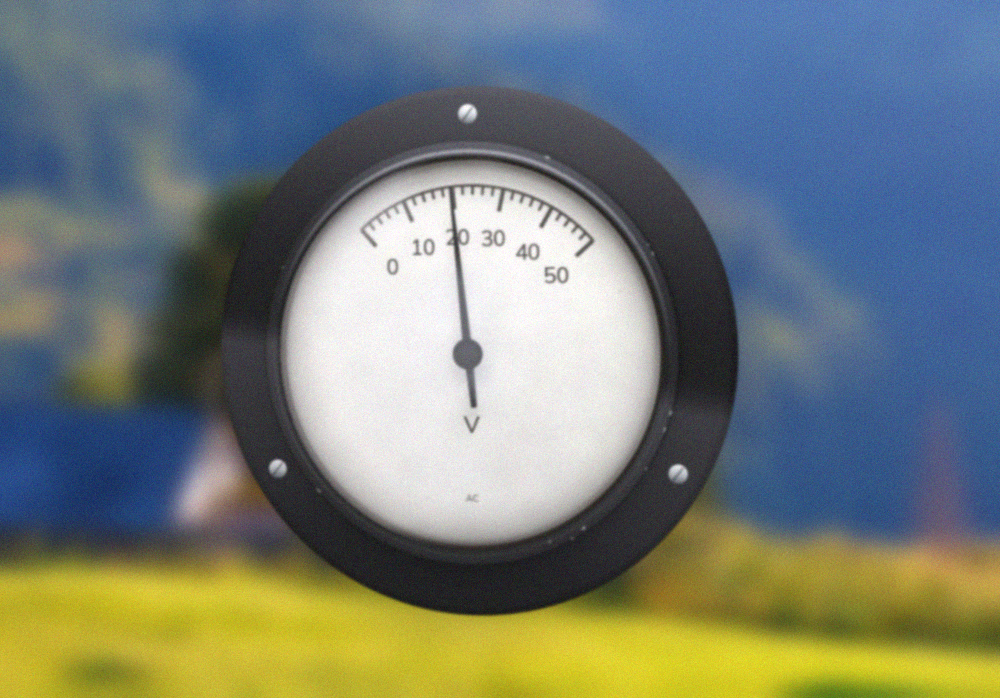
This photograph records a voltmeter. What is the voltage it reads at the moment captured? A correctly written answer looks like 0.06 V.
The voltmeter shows 20 V
